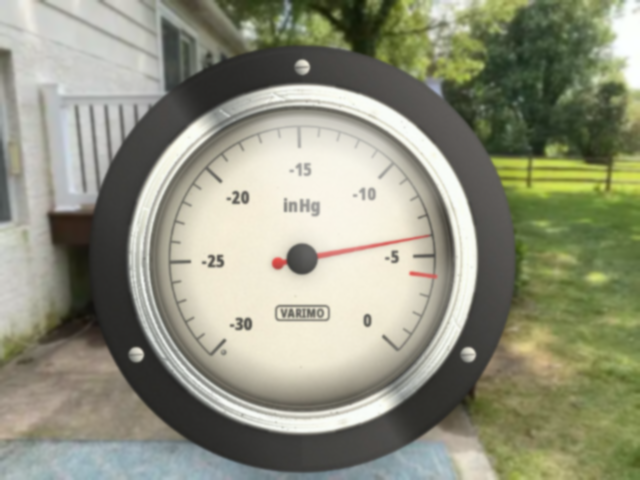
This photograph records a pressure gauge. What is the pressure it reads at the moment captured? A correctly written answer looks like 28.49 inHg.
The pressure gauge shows -6 inHg
